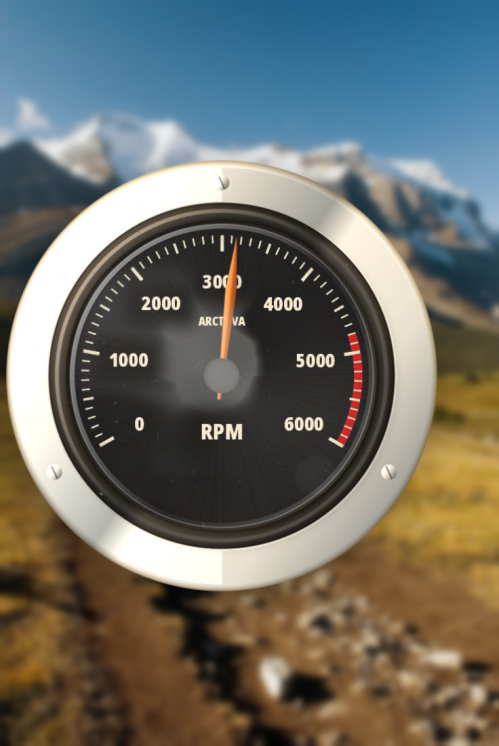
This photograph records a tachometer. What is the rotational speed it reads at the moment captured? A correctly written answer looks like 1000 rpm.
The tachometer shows 3150 rpm
